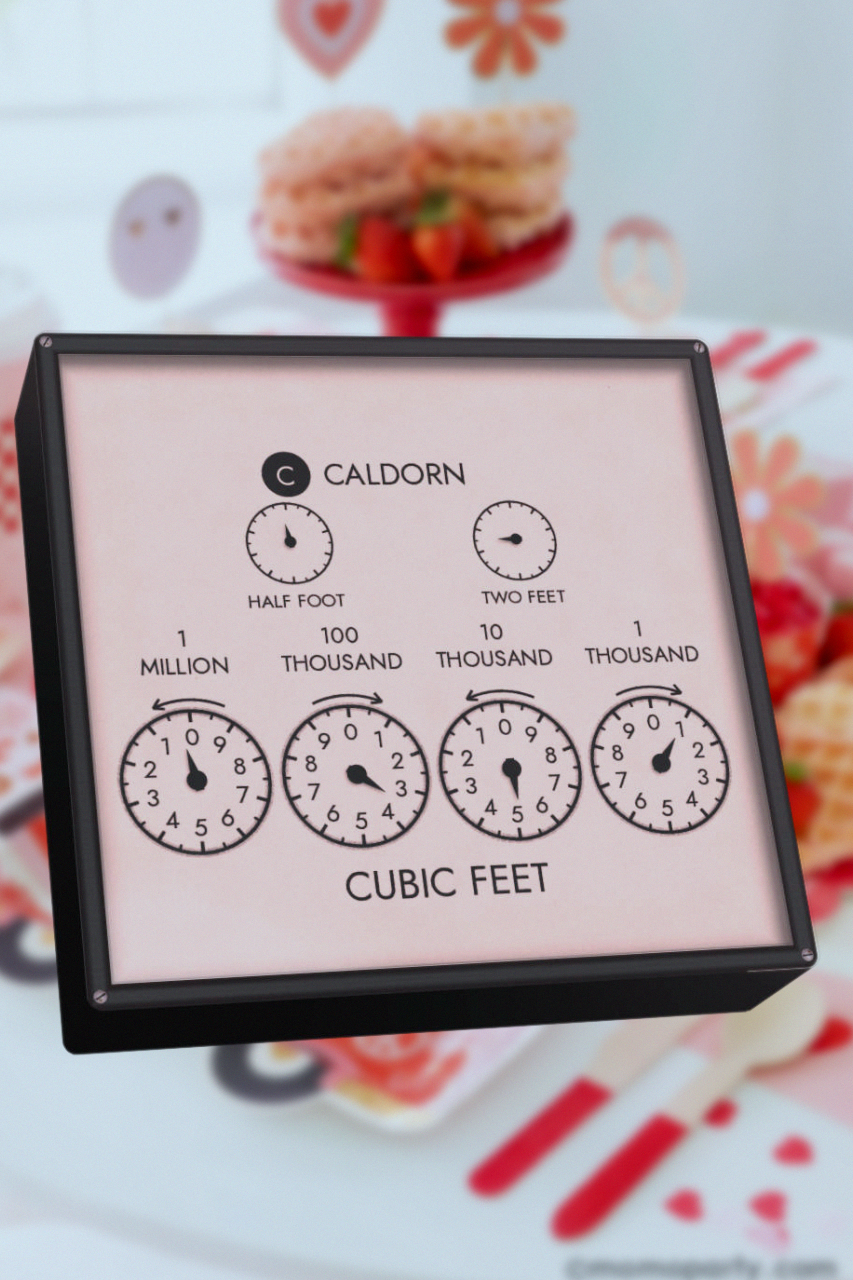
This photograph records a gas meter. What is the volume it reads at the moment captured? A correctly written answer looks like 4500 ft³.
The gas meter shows 35100 ft³
